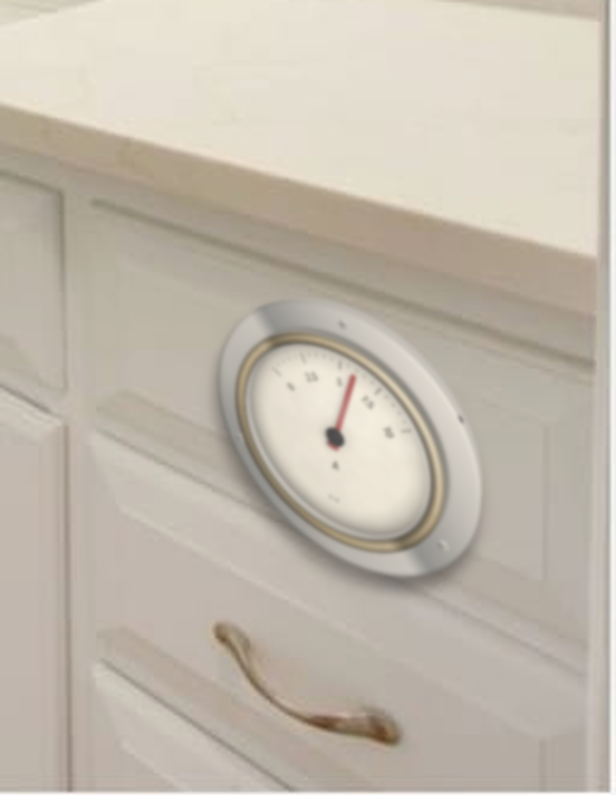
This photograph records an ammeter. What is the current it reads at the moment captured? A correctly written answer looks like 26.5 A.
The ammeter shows 6 A
